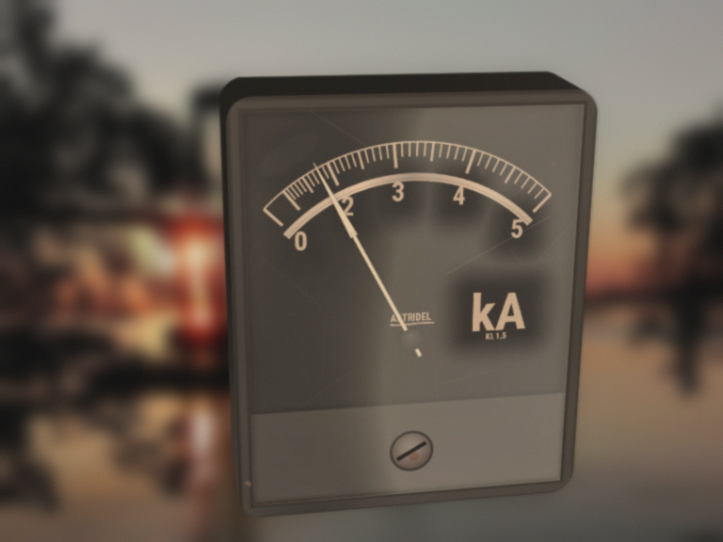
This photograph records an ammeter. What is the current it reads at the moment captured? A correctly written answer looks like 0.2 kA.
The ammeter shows 1.8 kA
